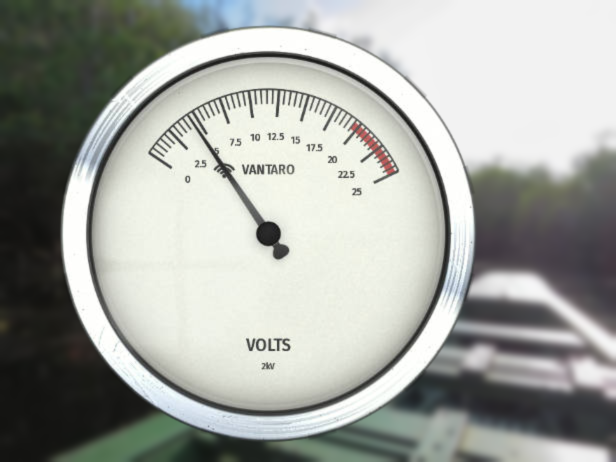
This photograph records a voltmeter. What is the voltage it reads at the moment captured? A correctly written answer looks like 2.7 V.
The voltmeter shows 4.5 V
